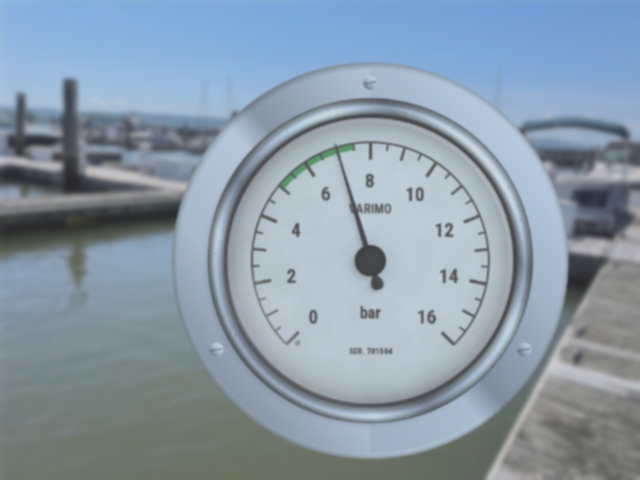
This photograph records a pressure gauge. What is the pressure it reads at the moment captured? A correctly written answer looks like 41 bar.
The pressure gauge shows 7 bar
